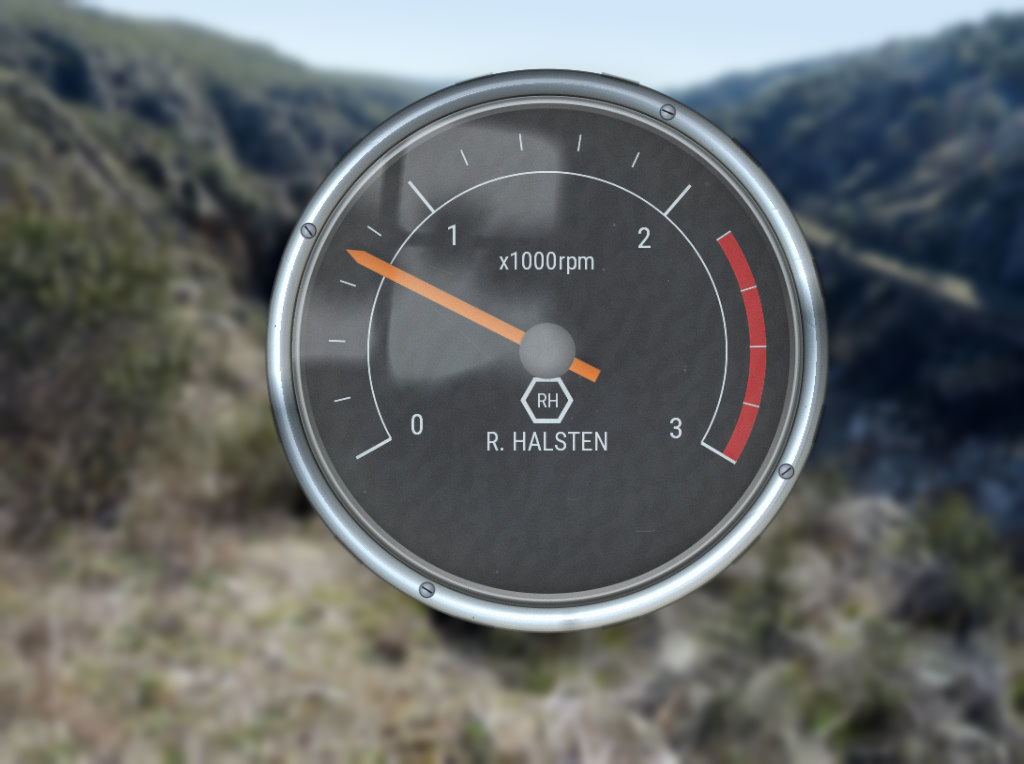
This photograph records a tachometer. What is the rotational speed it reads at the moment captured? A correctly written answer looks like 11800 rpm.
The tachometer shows 700 rpm
